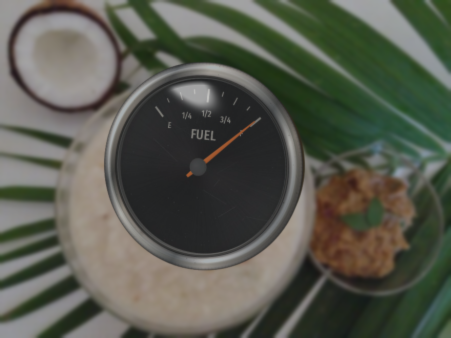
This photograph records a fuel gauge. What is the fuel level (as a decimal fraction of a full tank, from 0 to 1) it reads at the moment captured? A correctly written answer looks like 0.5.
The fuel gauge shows 1
